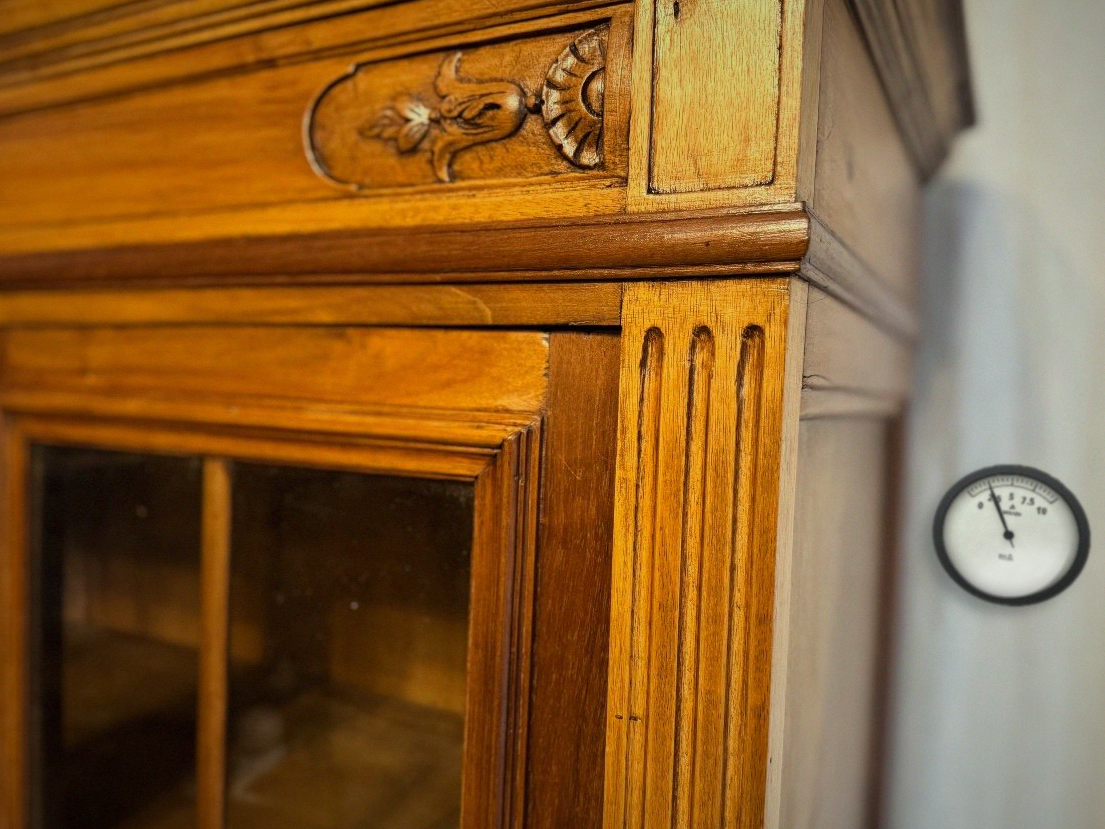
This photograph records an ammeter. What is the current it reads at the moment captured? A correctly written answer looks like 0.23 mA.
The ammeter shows 2.5 mA
